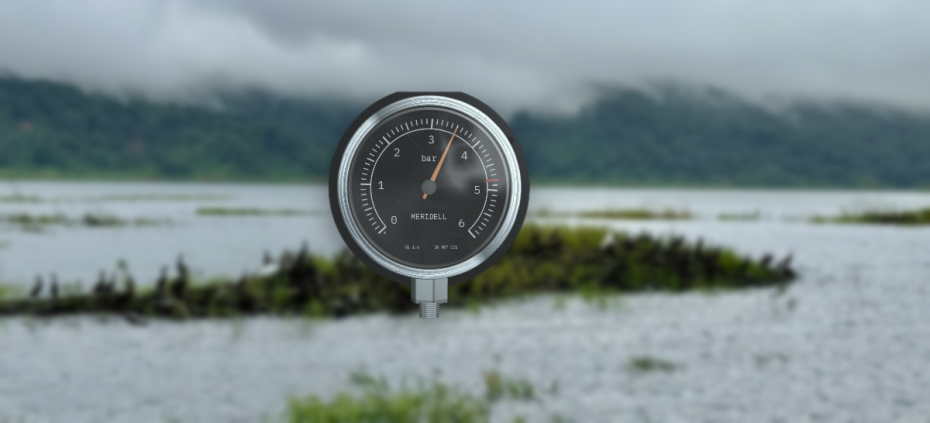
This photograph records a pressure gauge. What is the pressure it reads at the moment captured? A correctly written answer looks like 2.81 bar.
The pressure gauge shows 3.5 bar
